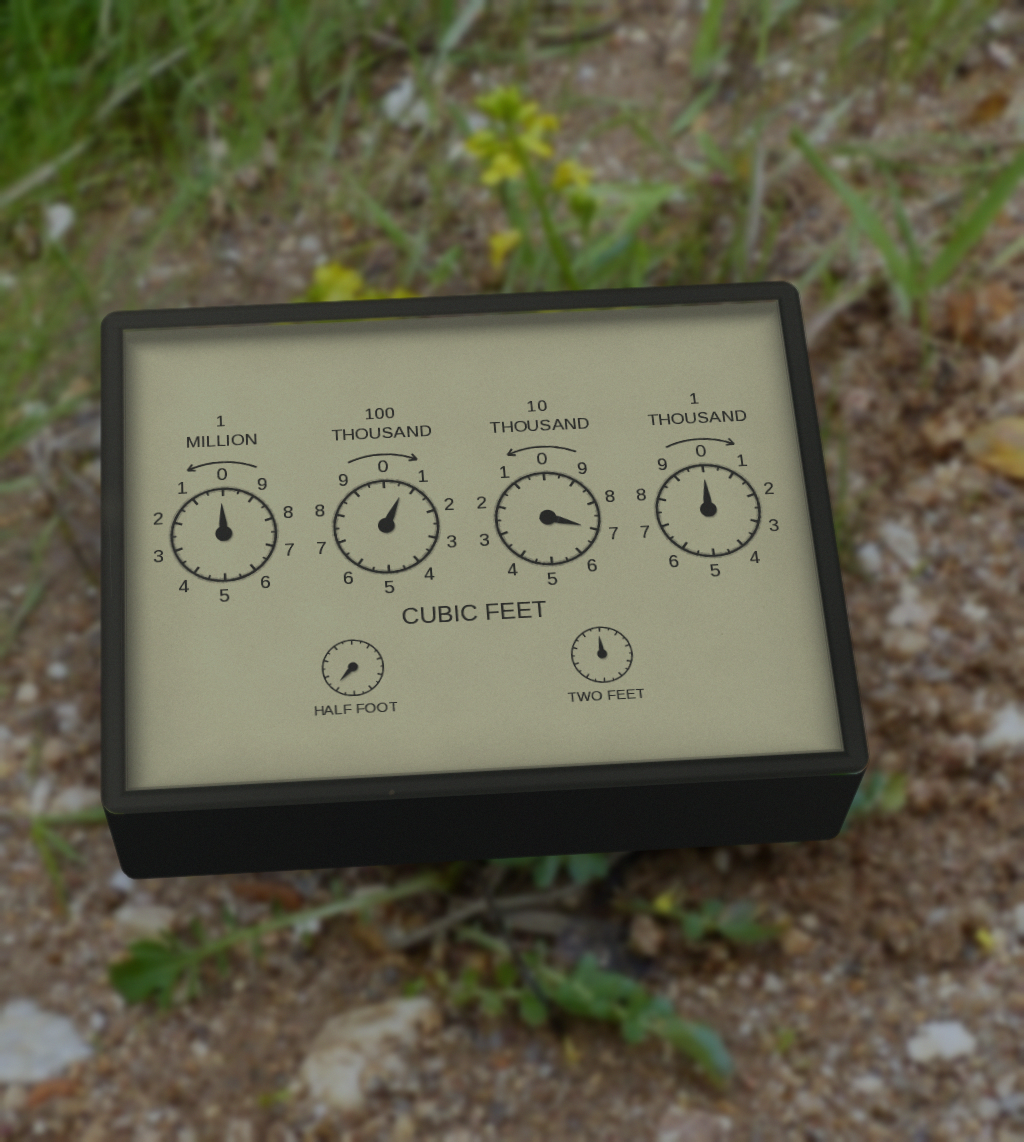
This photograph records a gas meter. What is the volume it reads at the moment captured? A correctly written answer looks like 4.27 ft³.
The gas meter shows 7000 ft³
